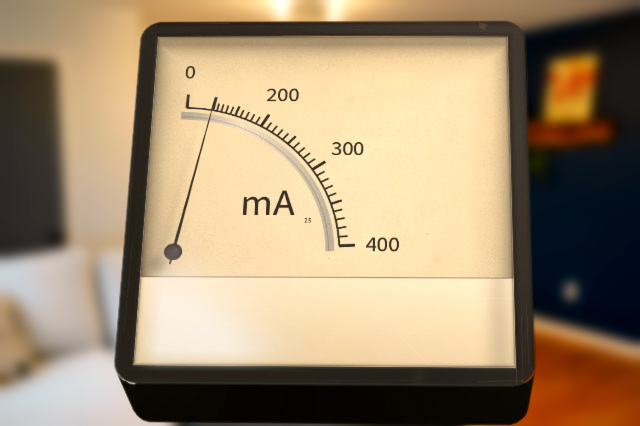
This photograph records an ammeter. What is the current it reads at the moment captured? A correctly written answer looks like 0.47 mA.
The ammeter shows 100 mA
